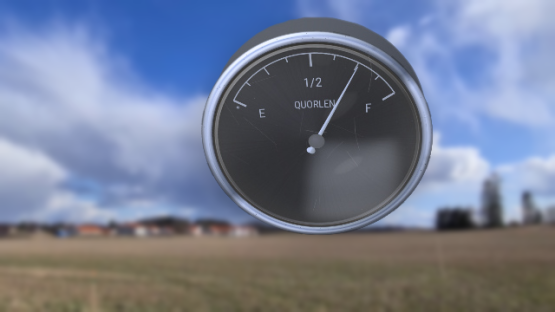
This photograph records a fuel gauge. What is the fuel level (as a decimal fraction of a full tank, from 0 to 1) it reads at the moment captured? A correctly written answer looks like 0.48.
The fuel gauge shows 0.75
